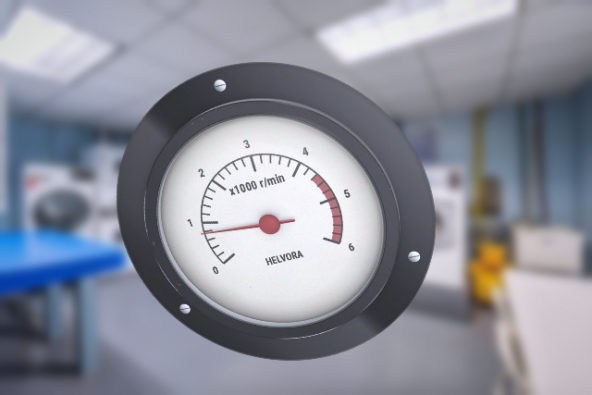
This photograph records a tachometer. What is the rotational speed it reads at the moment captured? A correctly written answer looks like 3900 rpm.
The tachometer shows 800 rpm
